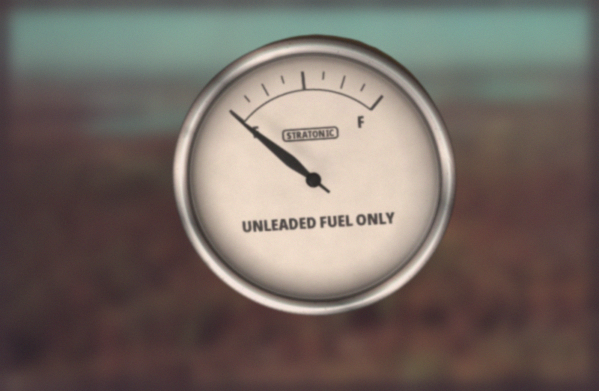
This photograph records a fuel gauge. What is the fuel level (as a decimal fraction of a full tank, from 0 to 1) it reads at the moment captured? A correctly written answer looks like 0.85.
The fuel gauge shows 0
